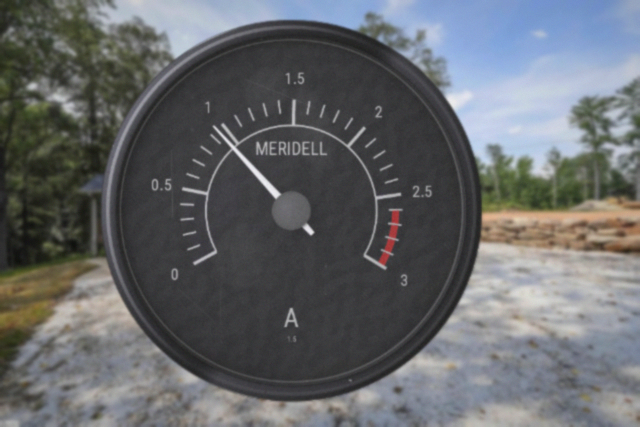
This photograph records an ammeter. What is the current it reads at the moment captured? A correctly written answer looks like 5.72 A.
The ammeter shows 0.95 A
